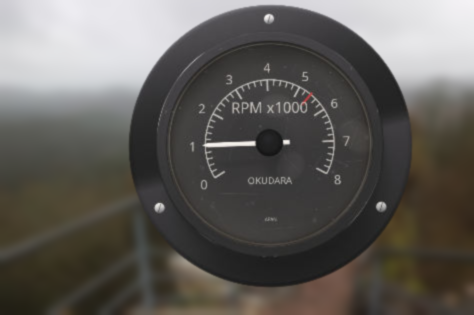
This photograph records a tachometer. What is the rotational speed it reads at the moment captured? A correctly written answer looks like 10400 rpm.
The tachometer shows 1000 rpm
